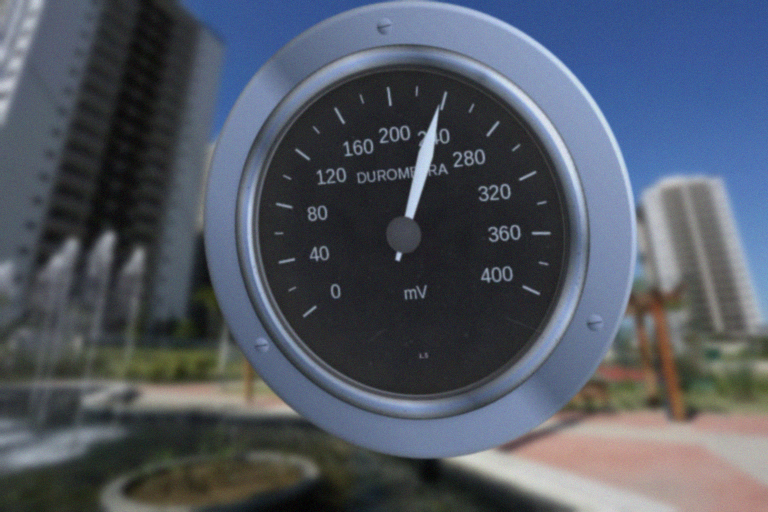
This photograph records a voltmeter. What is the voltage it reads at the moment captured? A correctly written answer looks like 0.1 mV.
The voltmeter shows 240 mV
